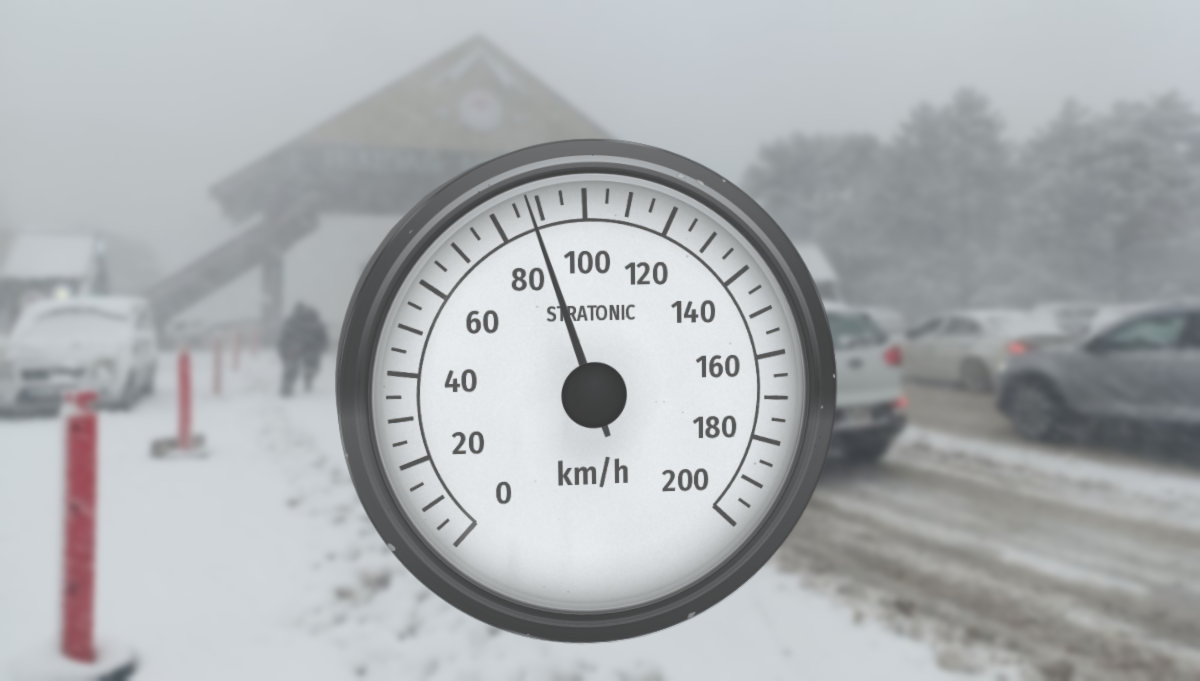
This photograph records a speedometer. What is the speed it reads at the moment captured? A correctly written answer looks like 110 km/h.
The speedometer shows 87.5 km/h
